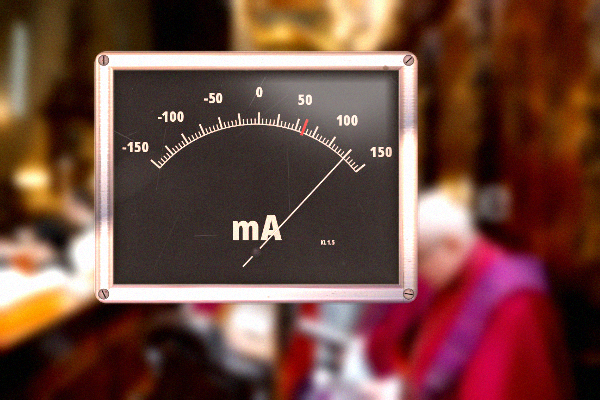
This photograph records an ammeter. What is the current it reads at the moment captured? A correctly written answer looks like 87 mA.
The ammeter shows 125 mA
